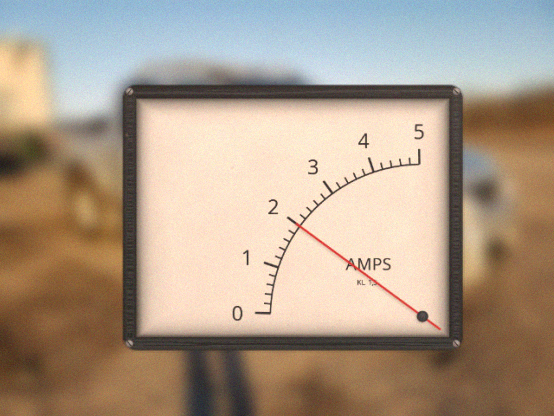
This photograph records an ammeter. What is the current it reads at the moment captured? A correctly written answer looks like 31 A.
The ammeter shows 2 A
